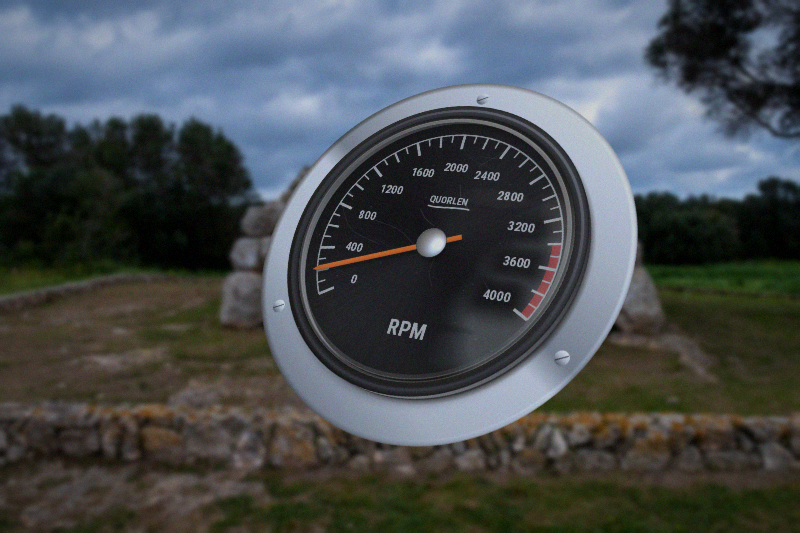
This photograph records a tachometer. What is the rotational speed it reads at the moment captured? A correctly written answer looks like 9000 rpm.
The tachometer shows 200 rpm
